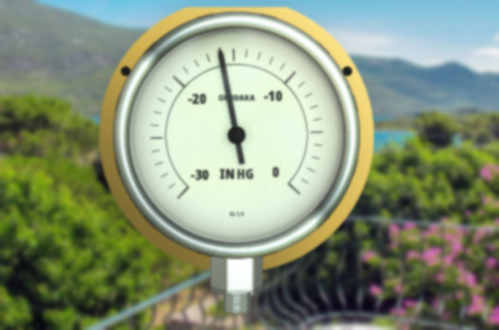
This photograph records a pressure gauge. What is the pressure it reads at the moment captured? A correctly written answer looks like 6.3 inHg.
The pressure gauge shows -16 inHg
